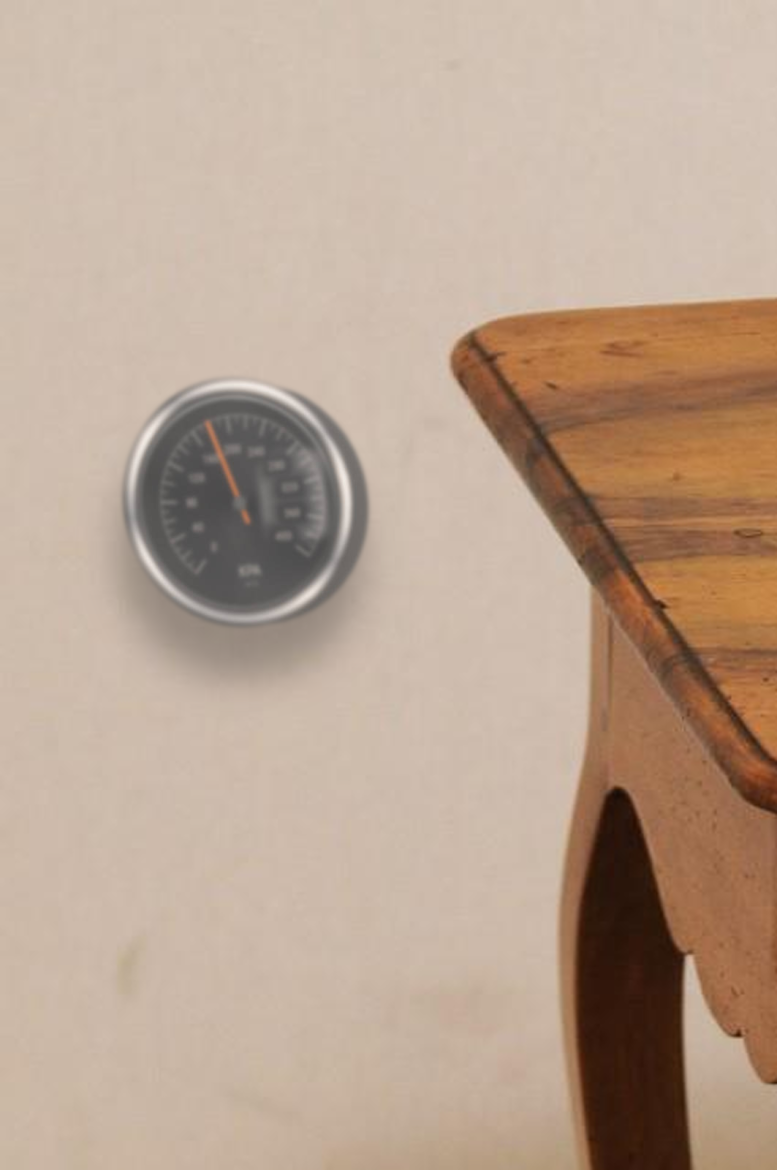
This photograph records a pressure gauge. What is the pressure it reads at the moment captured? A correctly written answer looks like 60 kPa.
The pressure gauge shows 180 kPa
